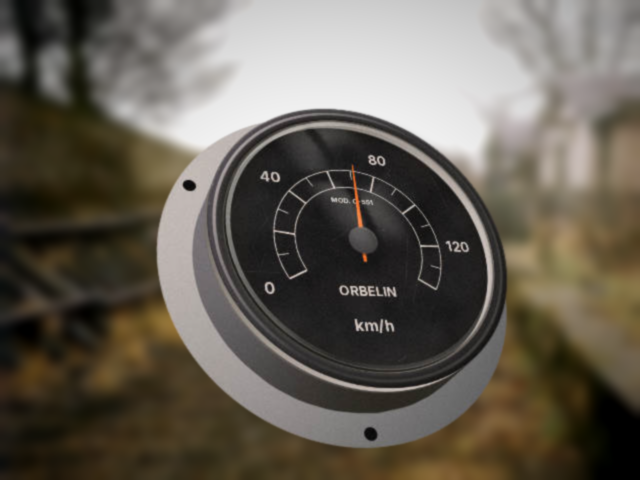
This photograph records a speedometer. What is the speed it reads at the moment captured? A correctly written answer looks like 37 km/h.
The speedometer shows 70 km/h
